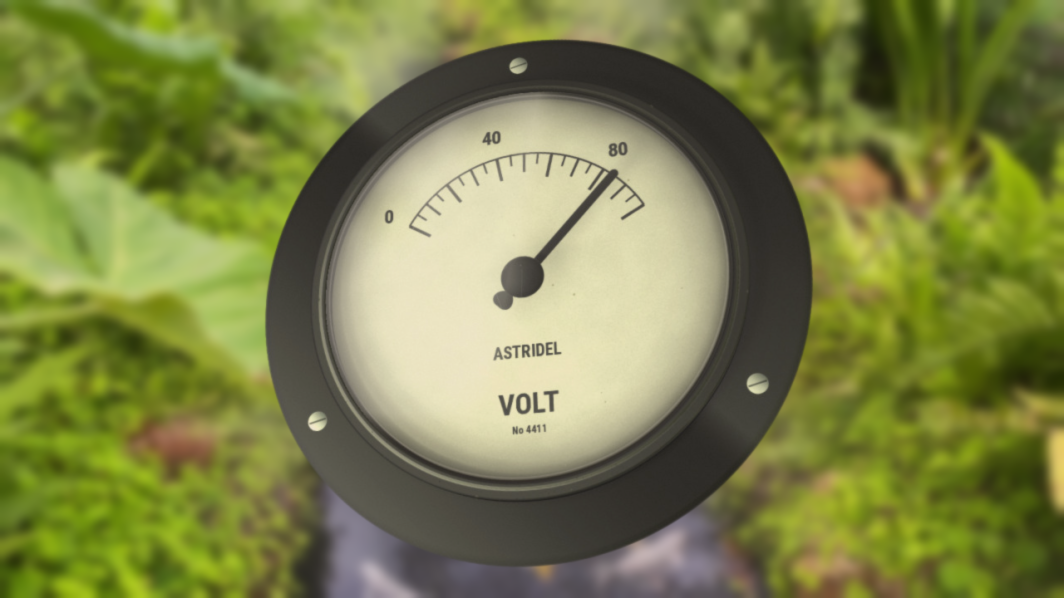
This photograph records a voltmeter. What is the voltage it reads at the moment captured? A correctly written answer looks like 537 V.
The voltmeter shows 85 V
